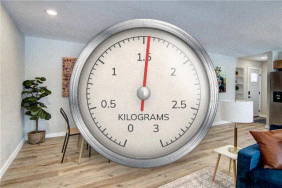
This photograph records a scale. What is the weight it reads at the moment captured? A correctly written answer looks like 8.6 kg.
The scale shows 1.55 kg
